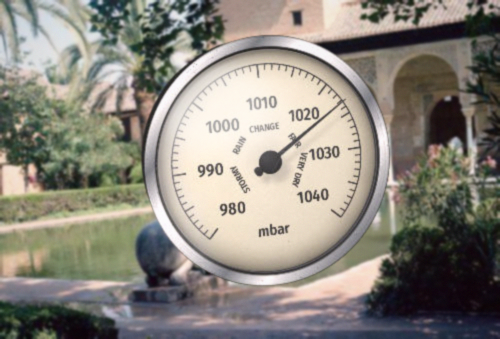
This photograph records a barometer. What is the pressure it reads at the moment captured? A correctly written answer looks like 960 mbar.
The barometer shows 1023 mbar
